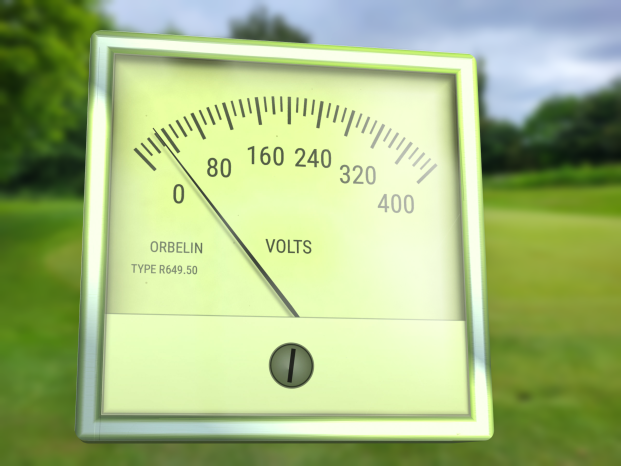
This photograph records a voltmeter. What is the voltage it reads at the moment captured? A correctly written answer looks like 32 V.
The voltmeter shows 30 V
